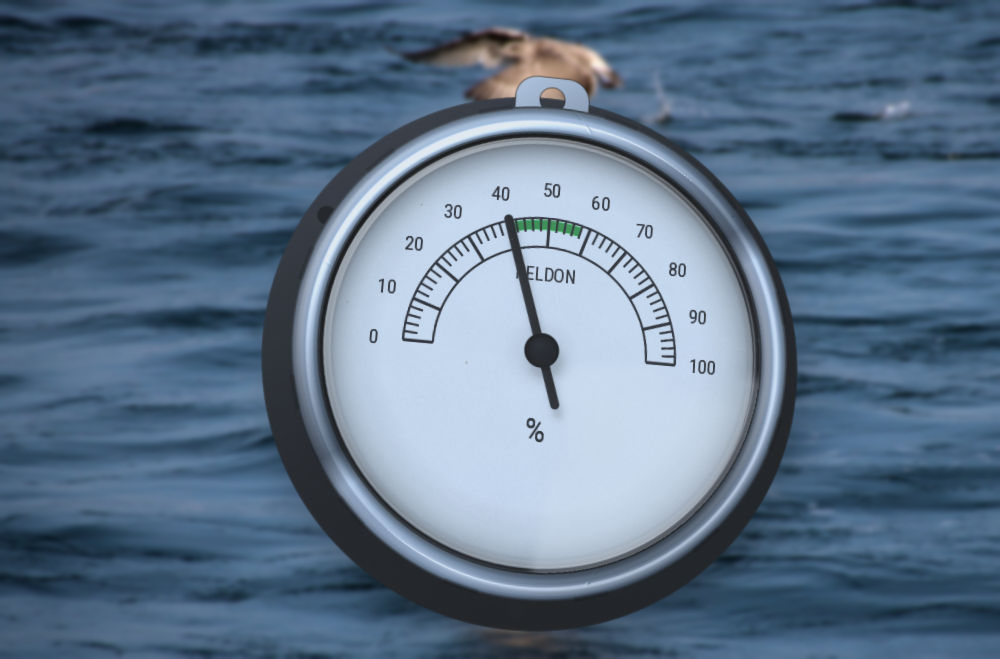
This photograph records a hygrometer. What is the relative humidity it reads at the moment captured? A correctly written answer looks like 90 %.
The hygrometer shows 40 %
